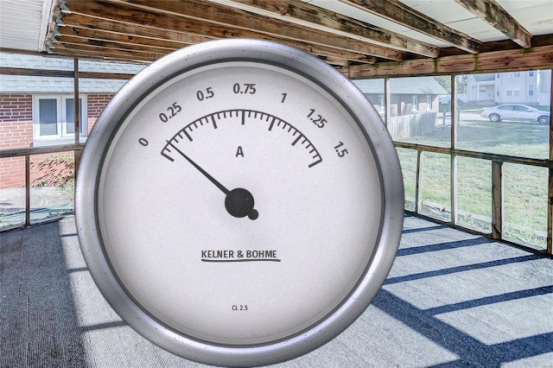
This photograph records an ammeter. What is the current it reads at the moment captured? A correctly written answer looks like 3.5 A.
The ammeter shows 0.1 A
